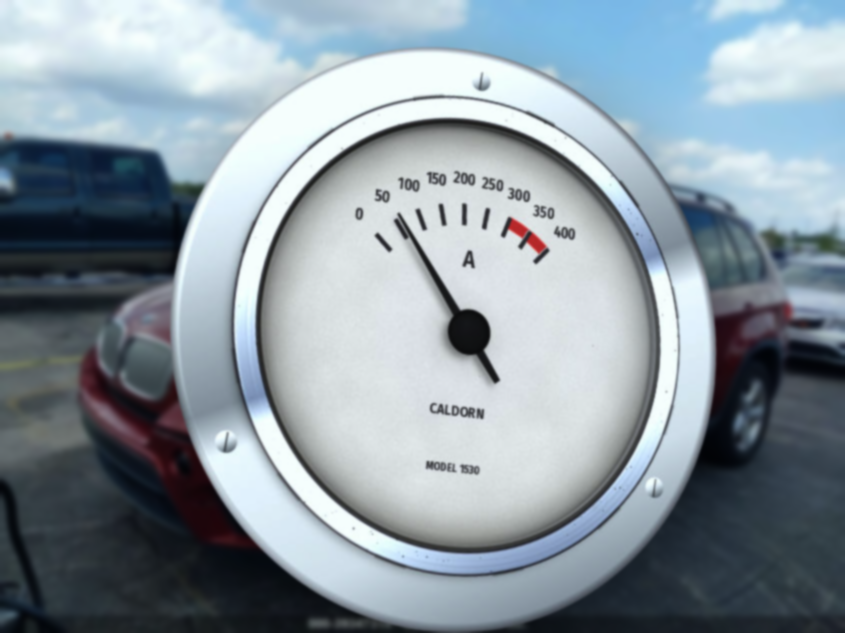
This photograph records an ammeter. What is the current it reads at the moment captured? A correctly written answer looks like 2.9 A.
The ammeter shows 50 A
